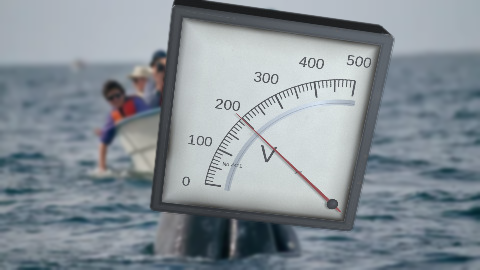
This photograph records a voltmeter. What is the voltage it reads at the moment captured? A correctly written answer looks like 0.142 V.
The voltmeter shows 200 V
